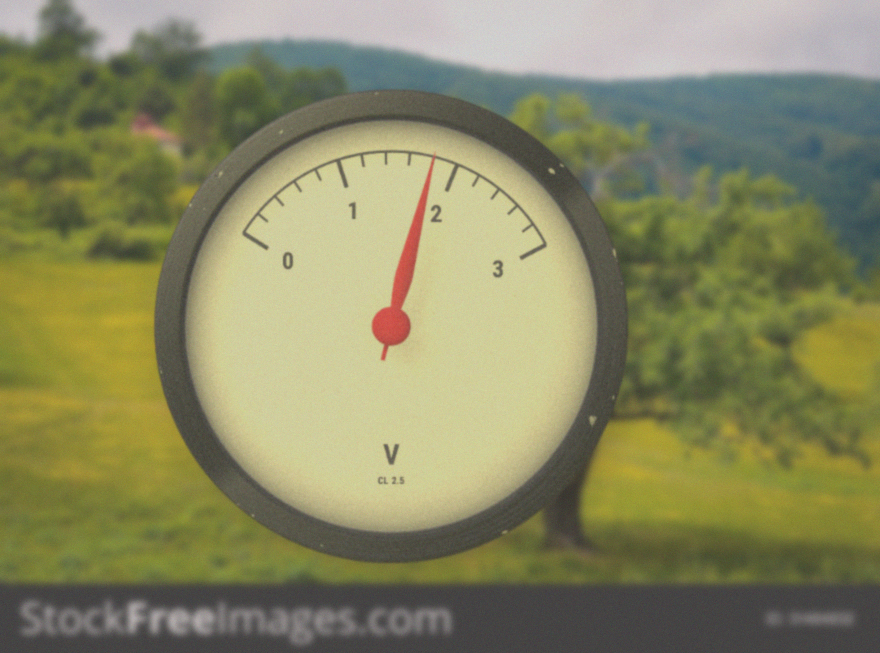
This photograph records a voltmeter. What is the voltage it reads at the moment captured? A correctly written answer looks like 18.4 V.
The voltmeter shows 1.8 V
